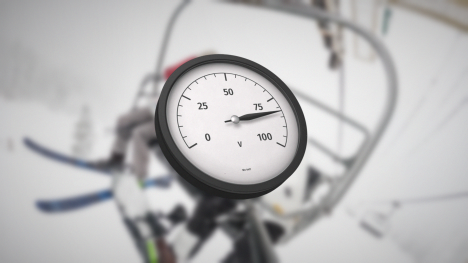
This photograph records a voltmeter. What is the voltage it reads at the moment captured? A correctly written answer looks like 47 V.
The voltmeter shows 82.5 V
